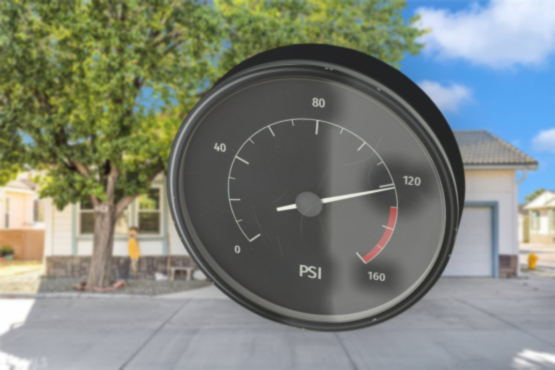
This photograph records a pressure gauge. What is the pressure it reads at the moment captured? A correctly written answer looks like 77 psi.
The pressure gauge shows 120 psi
